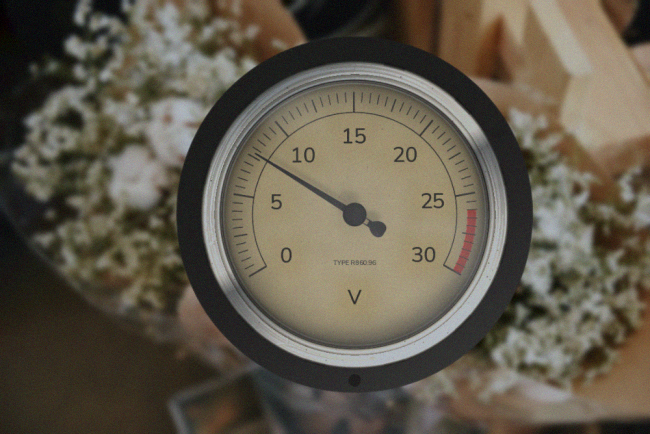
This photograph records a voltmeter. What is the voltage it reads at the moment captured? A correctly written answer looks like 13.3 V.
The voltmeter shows 7.75 V
